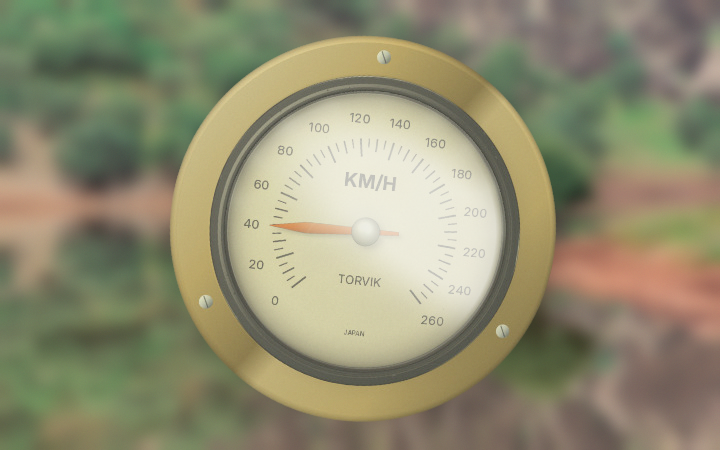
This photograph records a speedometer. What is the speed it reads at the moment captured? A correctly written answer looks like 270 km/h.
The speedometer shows 40 km/h
